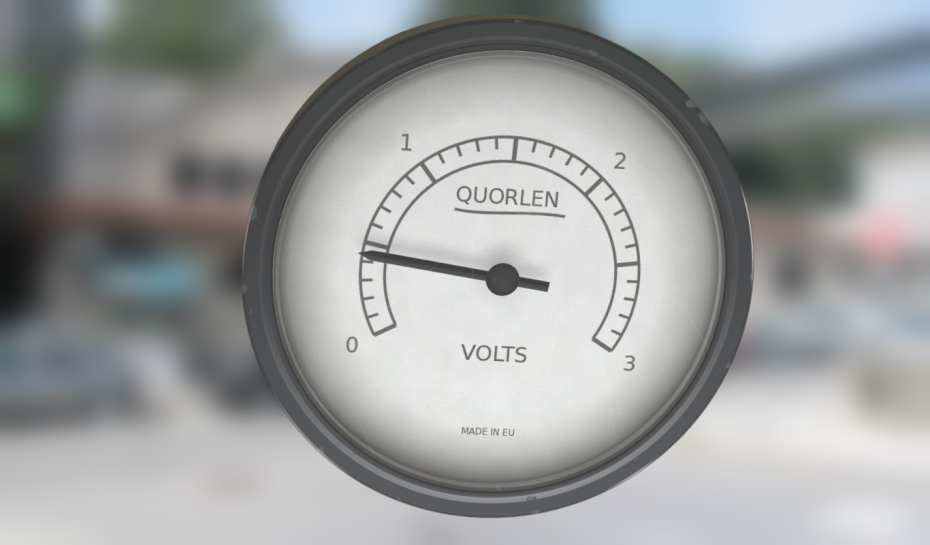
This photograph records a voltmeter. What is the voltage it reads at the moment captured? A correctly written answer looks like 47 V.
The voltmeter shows 0.45 V
